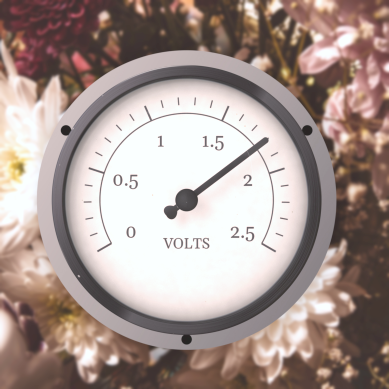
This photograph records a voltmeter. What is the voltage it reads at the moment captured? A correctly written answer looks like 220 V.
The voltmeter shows 1.8 V
